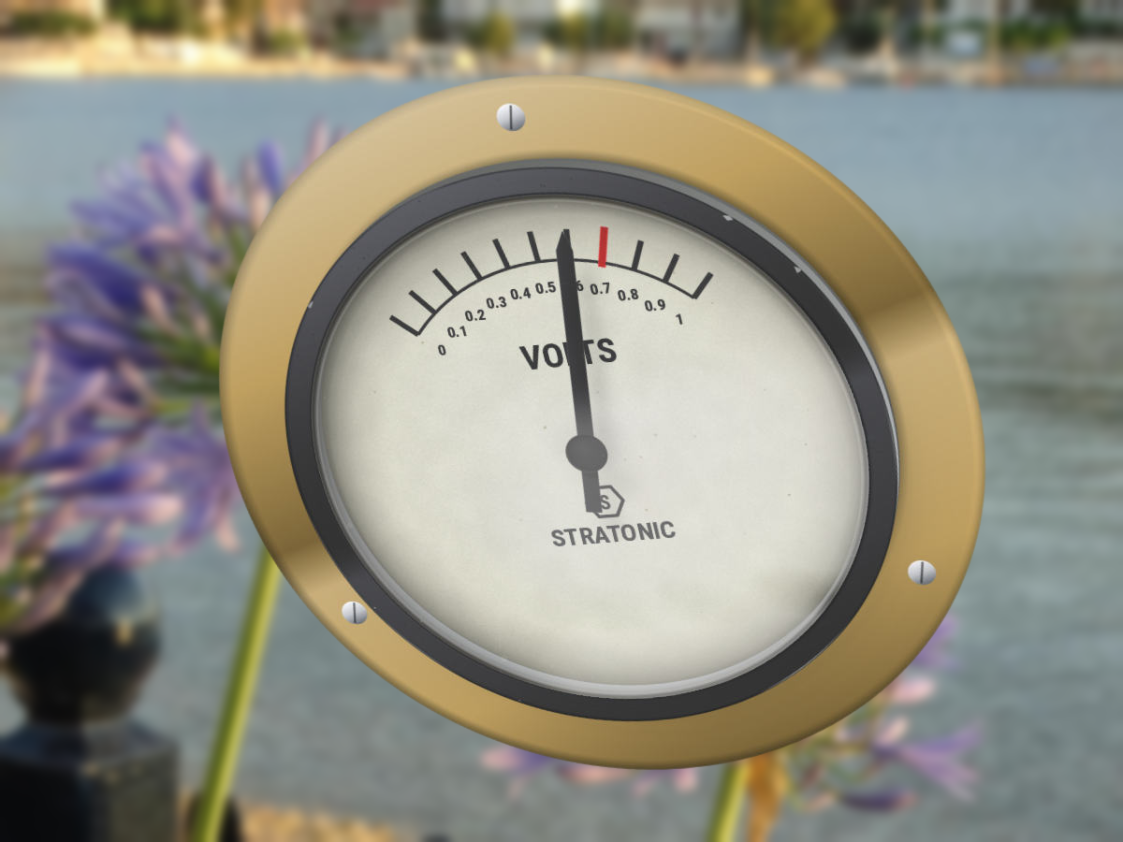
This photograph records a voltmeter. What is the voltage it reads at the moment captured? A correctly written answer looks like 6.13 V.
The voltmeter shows 0.6 V
